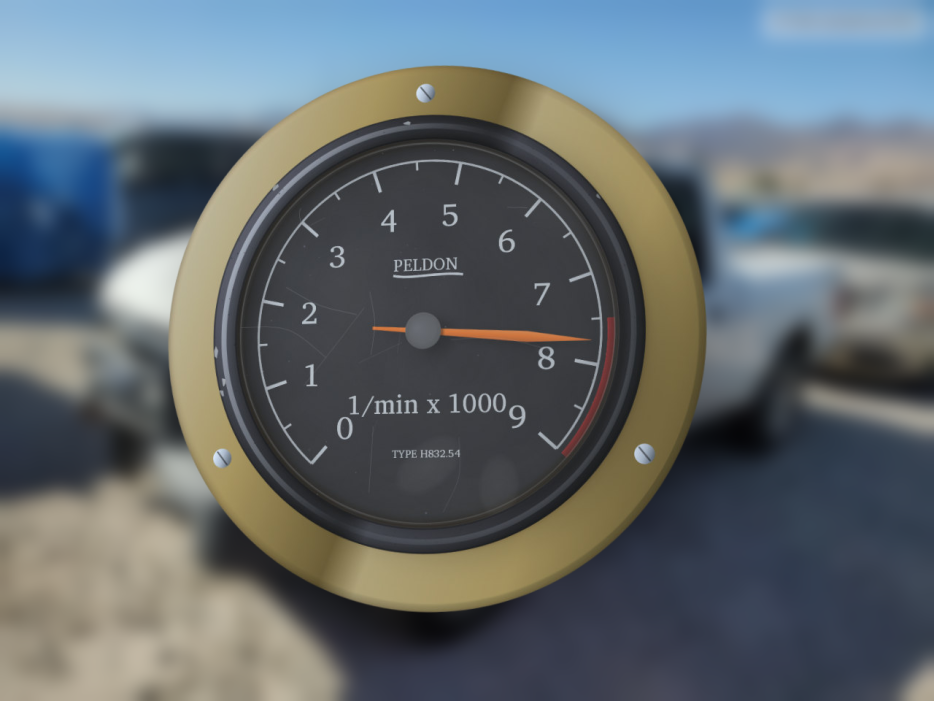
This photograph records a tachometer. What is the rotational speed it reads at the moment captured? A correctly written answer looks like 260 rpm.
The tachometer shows 7750 rpm
